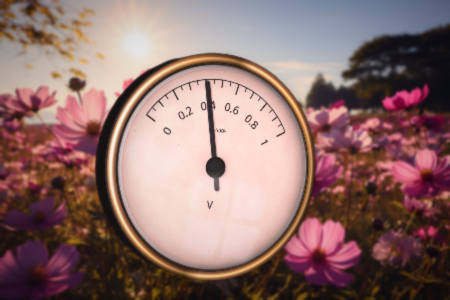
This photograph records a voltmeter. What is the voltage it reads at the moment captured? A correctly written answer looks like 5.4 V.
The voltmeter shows 0.4 V
